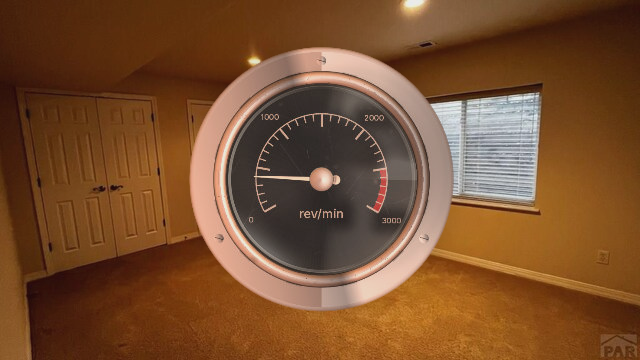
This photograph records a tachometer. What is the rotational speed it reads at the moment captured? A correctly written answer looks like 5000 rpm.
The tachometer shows 400 rpm
